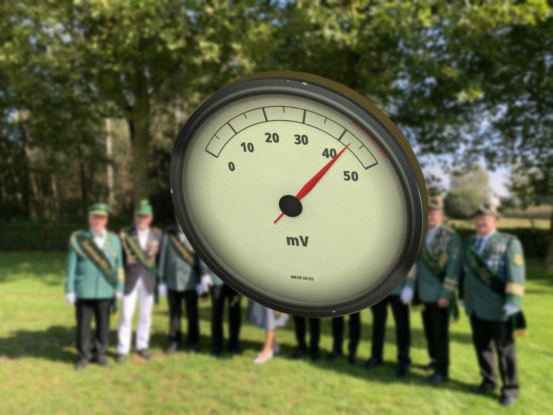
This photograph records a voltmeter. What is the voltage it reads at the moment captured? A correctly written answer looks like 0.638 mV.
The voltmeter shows 42.5 mV
